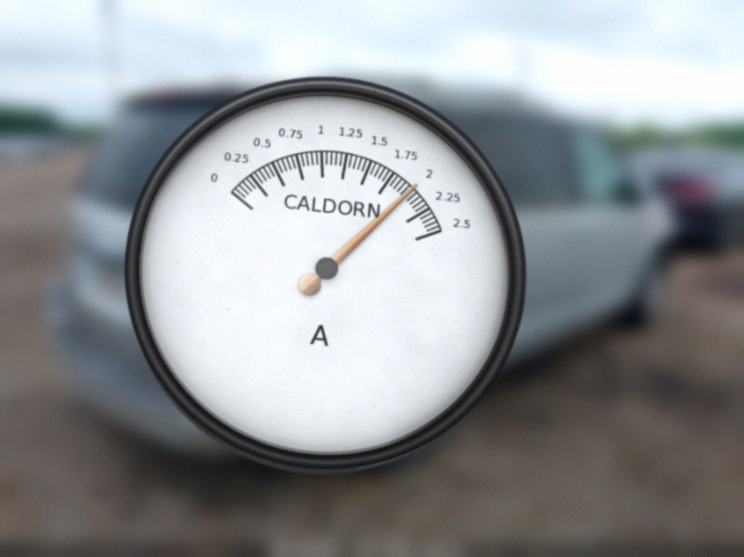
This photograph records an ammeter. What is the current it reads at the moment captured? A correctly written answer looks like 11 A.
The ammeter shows 2 A
